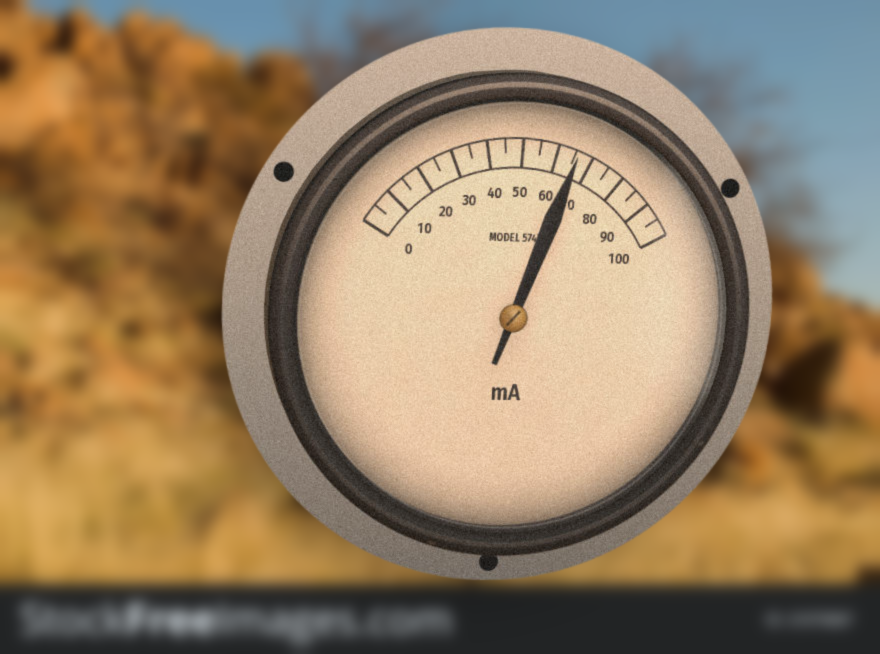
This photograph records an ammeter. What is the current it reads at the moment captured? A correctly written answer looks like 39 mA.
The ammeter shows 65 mA
